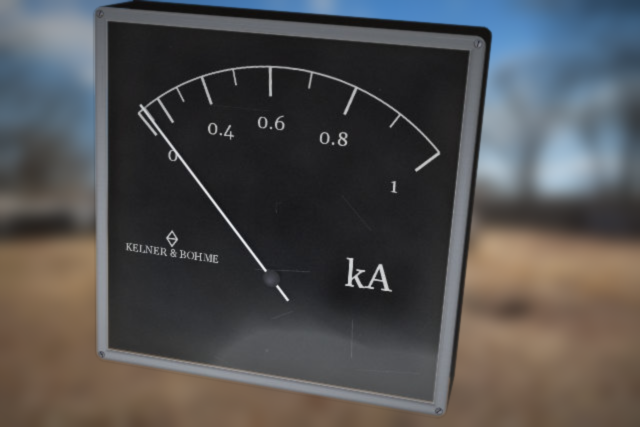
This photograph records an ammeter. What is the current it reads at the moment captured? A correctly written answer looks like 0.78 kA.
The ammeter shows 0.1 kA
